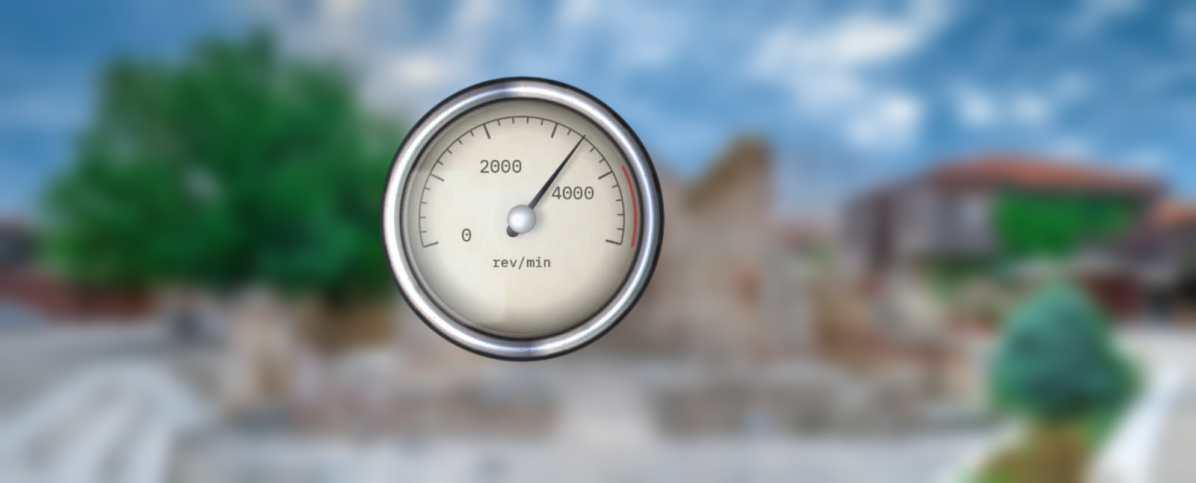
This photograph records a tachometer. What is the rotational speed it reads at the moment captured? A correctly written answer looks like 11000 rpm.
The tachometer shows 3400 rpm
